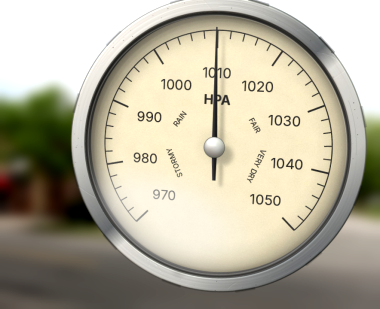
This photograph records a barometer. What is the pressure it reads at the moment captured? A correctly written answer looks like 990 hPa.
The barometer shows 1010 hPa
